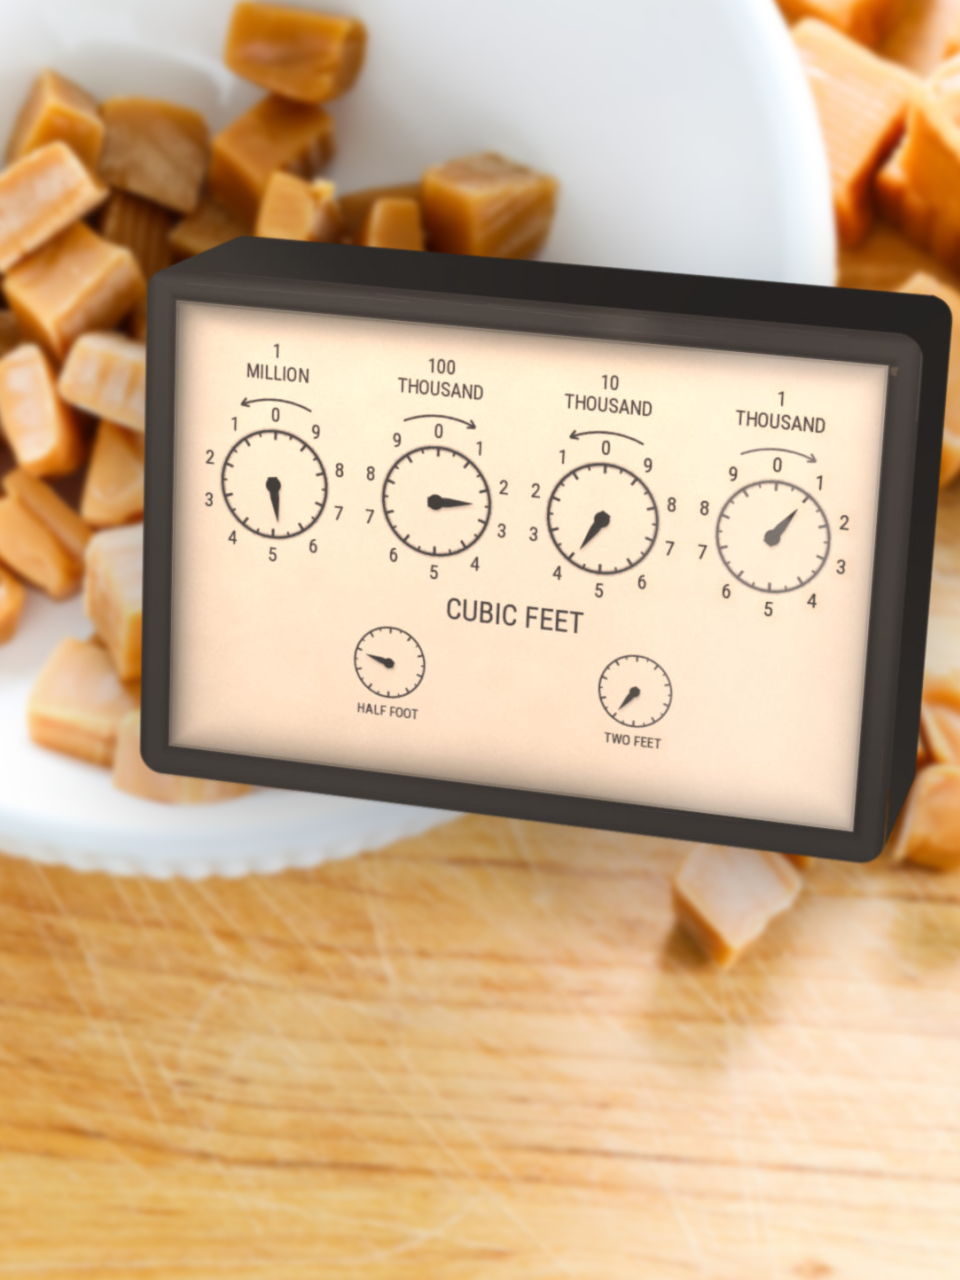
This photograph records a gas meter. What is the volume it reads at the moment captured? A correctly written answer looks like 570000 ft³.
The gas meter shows 524100 ft³
